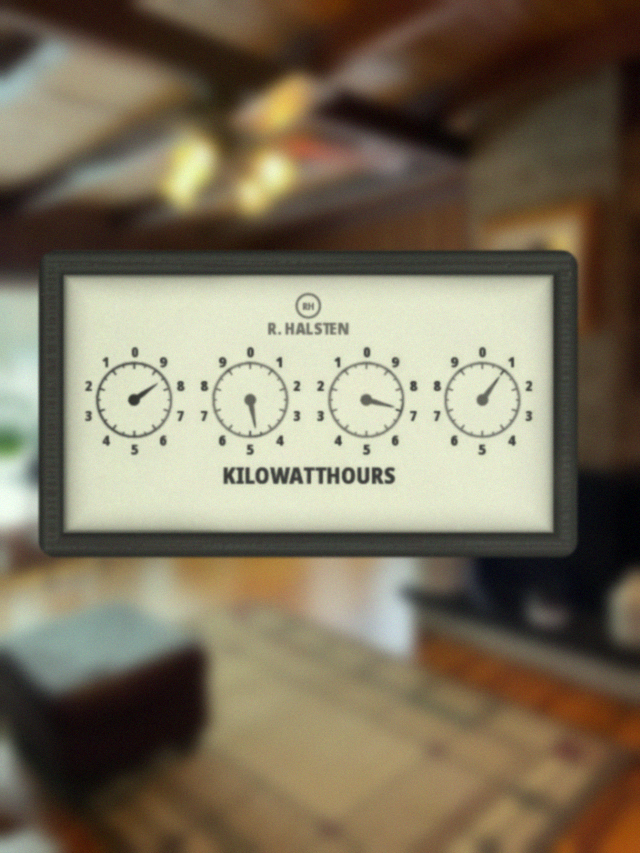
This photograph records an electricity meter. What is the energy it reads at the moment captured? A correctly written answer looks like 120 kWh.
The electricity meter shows 8471 kWh
